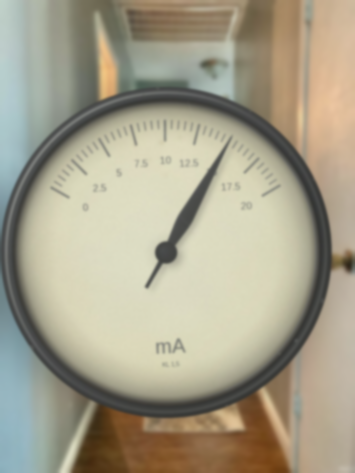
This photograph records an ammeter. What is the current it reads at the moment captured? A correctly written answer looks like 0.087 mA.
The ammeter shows 15 mA
